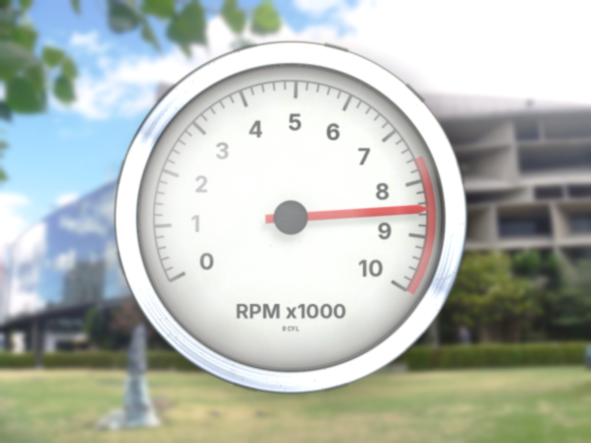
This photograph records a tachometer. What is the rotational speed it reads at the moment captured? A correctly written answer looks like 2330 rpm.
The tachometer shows 8500 rpm
